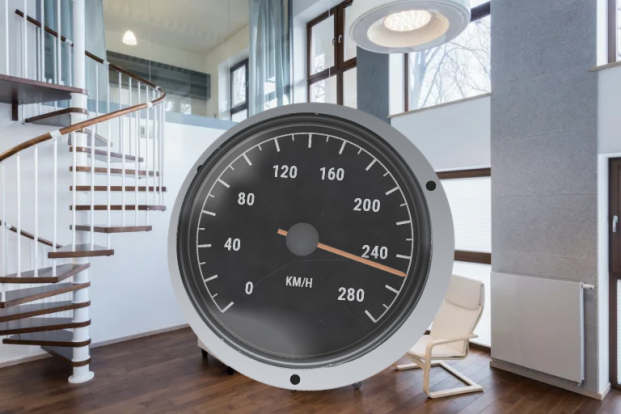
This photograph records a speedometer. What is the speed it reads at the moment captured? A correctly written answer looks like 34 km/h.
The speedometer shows 250 km/h
